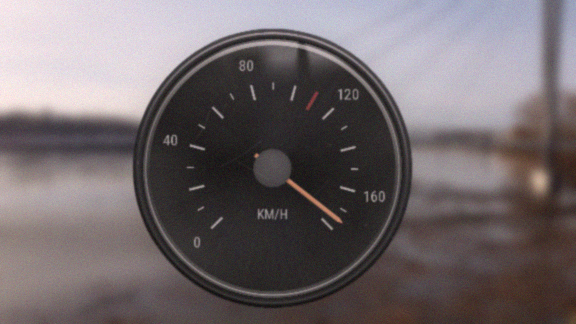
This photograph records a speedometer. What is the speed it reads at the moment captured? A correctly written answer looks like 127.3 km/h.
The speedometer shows 175 km/h
